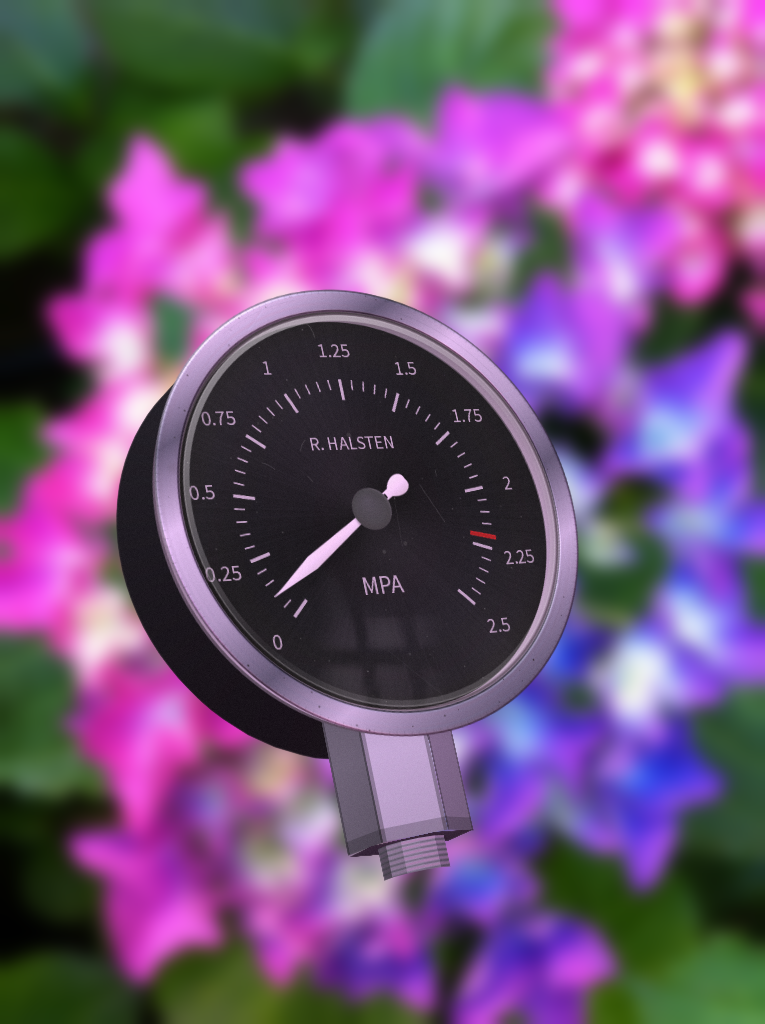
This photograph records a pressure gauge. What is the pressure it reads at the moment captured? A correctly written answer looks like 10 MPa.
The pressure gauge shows 0.1 MPa
